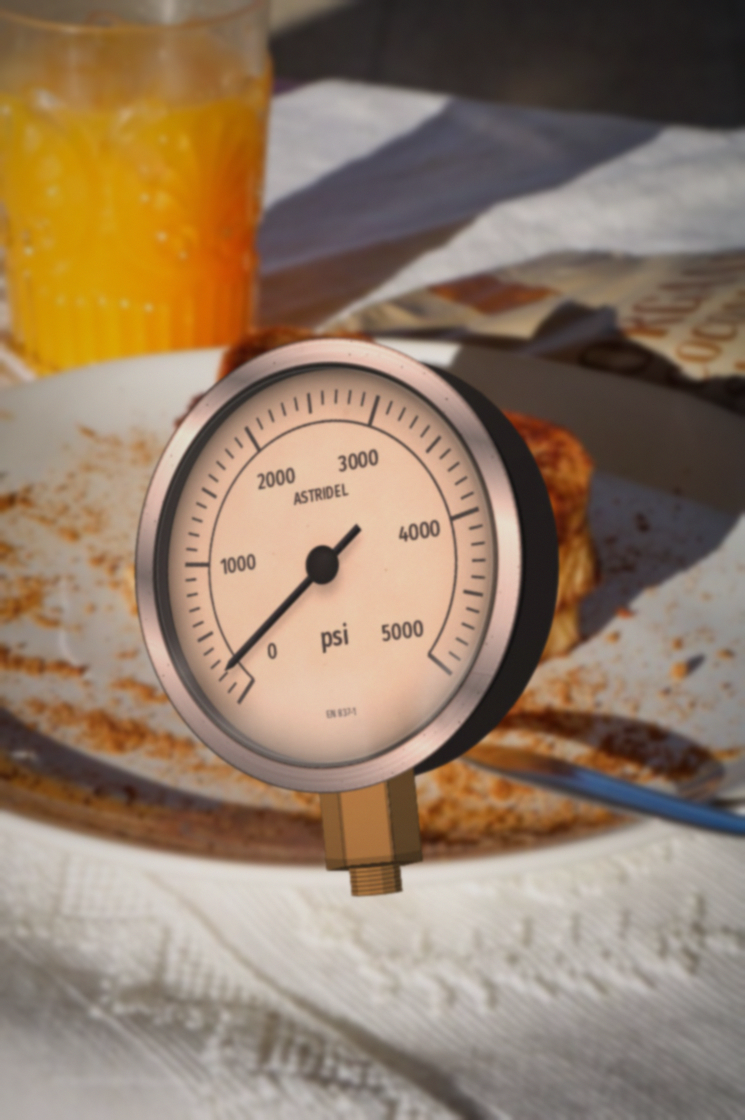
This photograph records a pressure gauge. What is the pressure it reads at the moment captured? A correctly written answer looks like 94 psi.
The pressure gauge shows 200 psi
